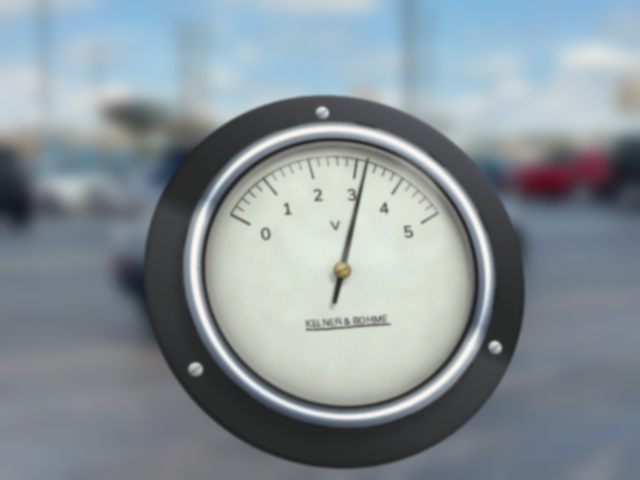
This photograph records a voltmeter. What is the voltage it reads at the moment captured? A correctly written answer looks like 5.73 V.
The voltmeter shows 3.2 V
